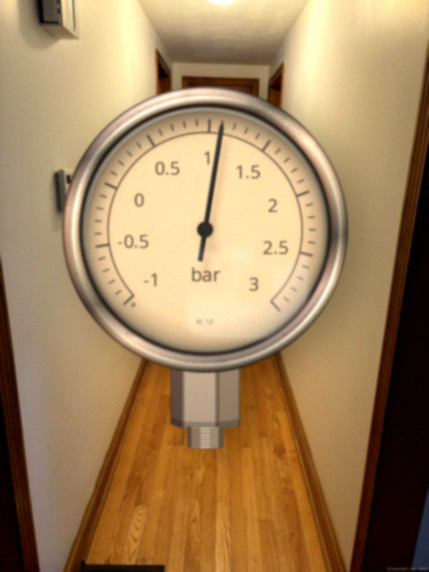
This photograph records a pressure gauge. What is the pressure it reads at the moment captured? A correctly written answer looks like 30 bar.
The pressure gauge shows 1.1 bar
